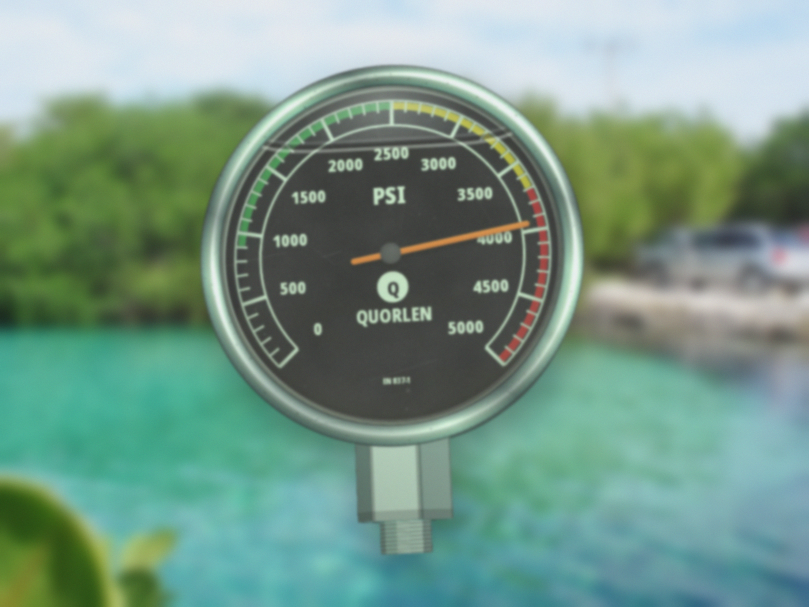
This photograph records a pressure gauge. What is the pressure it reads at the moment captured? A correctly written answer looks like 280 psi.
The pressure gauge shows 3950 psi
